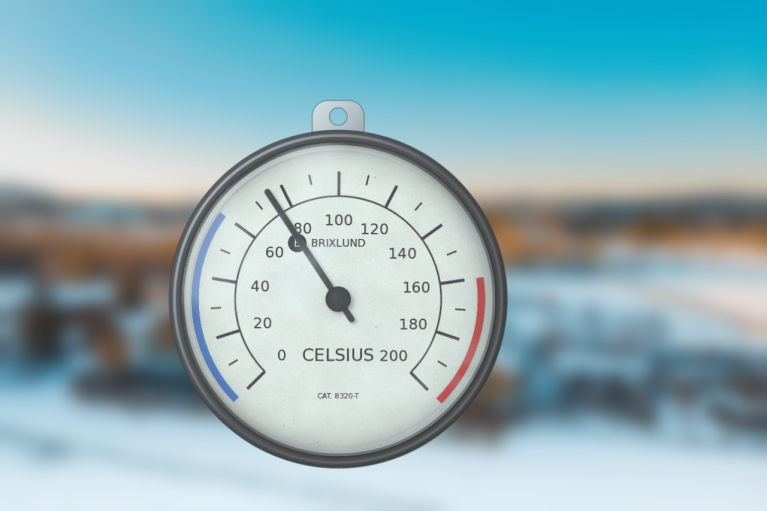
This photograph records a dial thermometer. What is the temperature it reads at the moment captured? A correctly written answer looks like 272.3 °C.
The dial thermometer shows 75 °C
